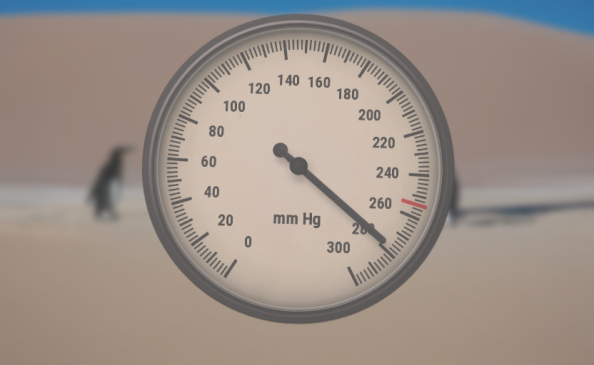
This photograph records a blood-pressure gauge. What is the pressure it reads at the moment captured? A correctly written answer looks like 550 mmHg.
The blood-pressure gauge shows 278 mmHg
